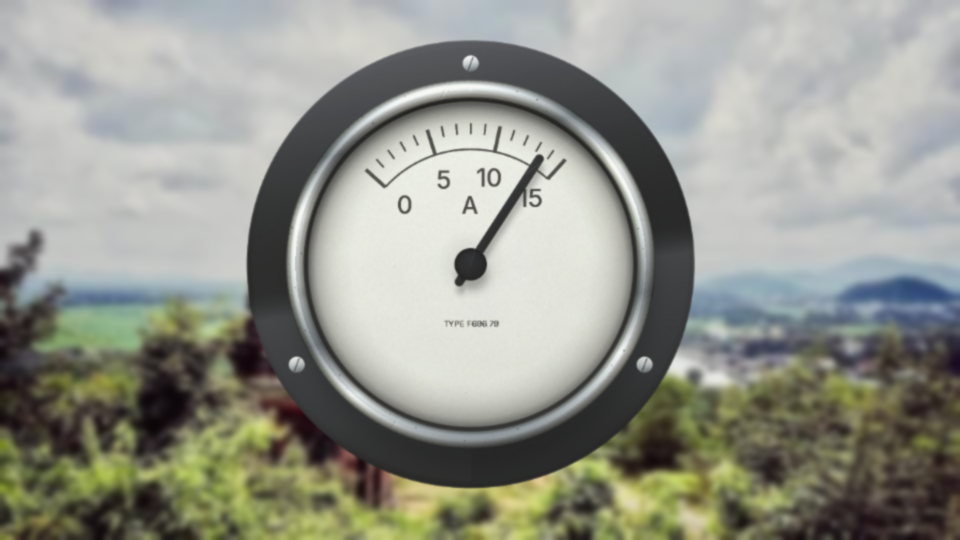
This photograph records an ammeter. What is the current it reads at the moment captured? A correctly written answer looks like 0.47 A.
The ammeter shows 13.5 A
